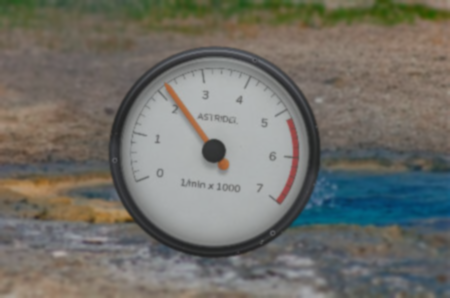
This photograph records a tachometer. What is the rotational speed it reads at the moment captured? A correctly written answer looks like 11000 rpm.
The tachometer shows 2200 rpm
